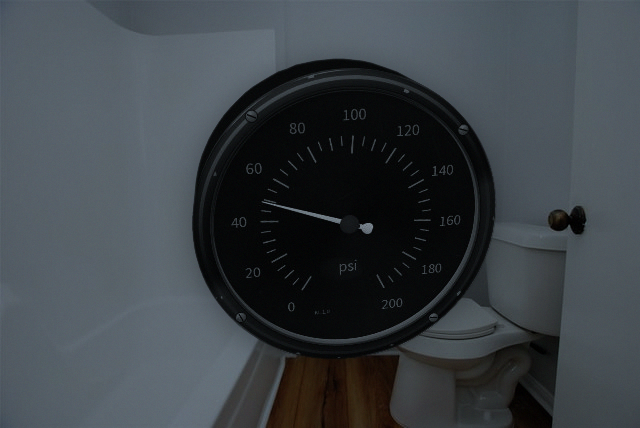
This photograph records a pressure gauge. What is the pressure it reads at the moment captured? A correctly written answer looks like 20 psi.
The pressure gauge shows 50 psi
